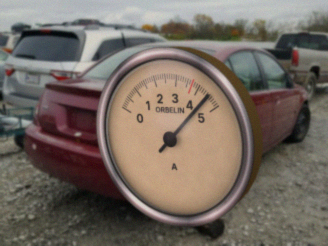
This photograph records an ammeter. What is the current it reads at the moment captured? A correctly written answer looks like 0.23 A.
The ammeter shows 4.5 A
